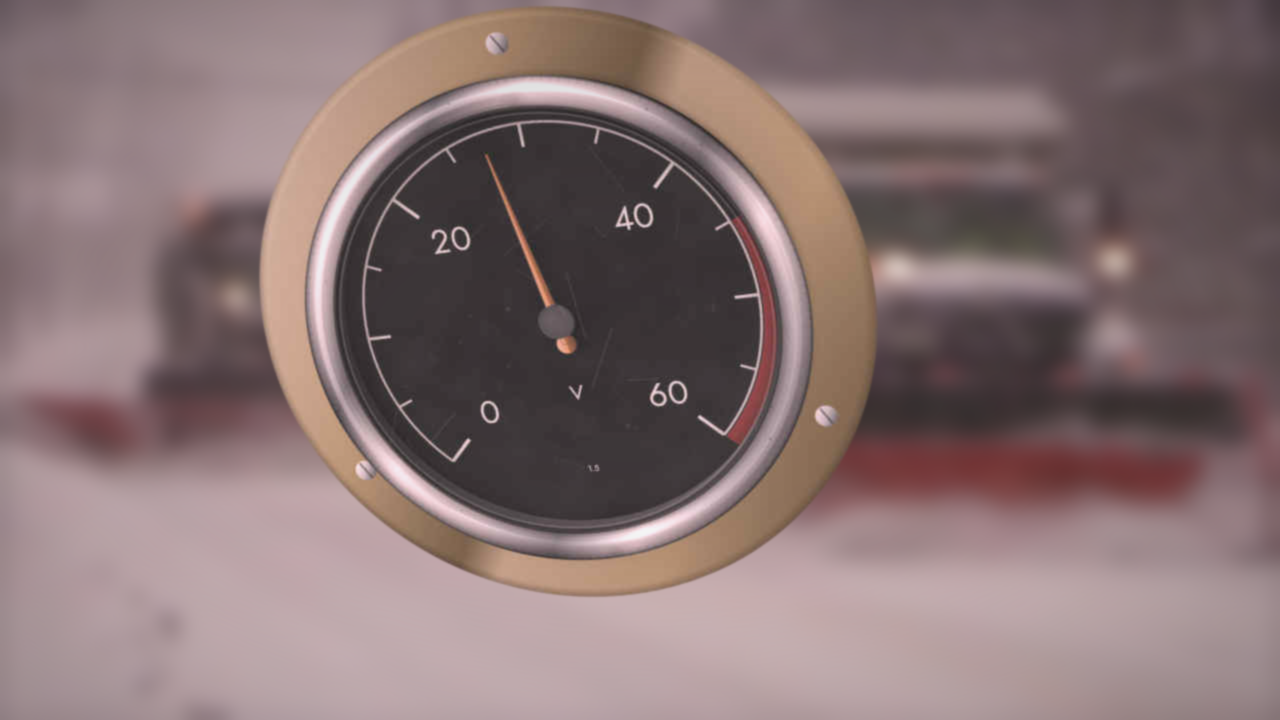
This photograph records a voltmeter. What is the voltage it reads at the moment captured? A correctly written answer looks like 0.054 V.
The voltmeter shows 27.5 V
